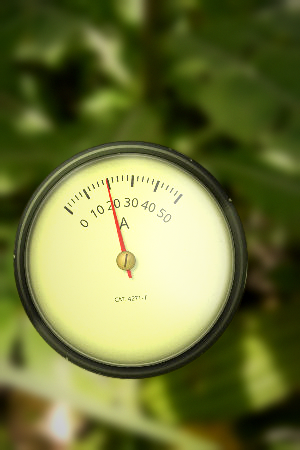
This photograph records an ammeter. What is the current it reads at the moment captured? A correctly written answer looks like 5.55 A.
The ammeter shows 20 A
